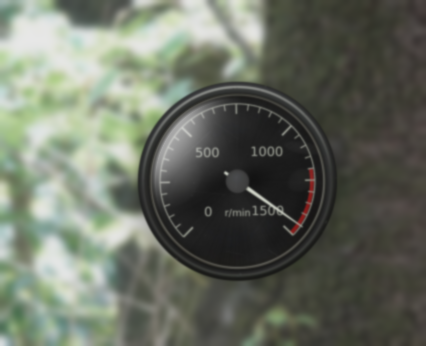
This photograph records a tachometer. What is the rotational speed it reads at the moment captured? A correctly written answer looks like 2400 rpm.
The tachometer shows 1450 rpm
